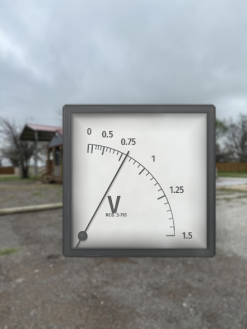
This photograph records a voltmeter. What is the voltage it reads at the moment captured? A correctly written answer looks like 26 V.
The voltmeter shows 0.8 V
